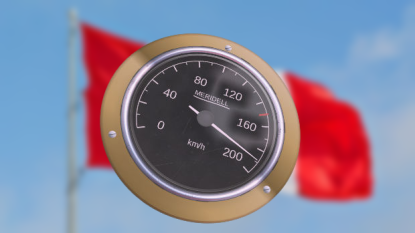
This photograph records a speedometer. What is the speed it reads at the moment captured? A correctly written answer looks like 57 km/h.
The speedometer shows 190 km/h
